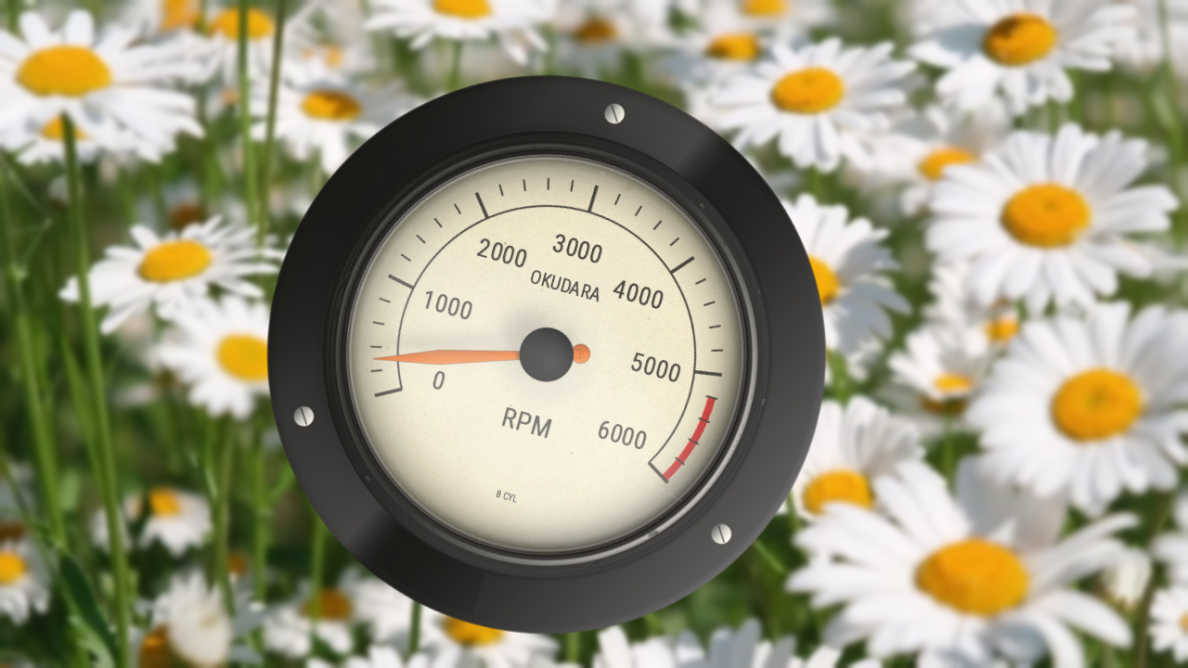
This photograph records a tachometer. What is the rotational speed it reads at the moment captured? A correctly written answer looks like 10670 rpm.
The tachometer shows 300 rpm
